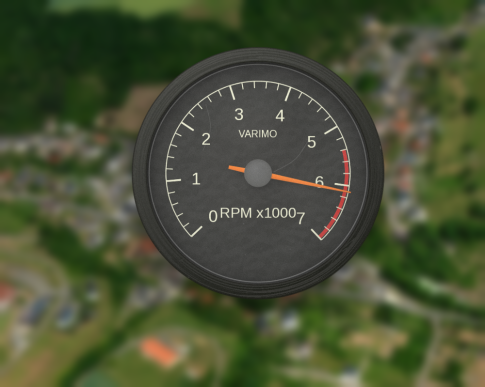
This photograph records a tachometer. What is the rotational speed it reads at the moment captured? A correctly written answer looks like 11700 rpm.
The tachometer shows 6100 rpm
